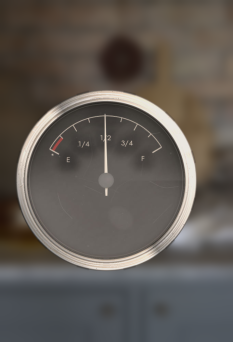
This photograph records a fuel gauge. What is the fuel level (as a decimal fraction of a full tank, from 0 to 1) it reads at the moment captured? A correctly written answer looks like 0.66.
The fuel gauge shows 0.5
